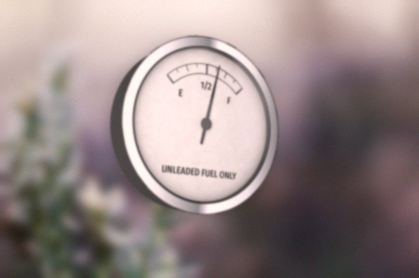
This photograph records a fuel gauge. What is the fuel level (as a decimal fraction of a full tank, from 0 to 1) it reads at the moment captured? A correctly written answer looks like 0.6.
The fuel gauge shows 0.625
